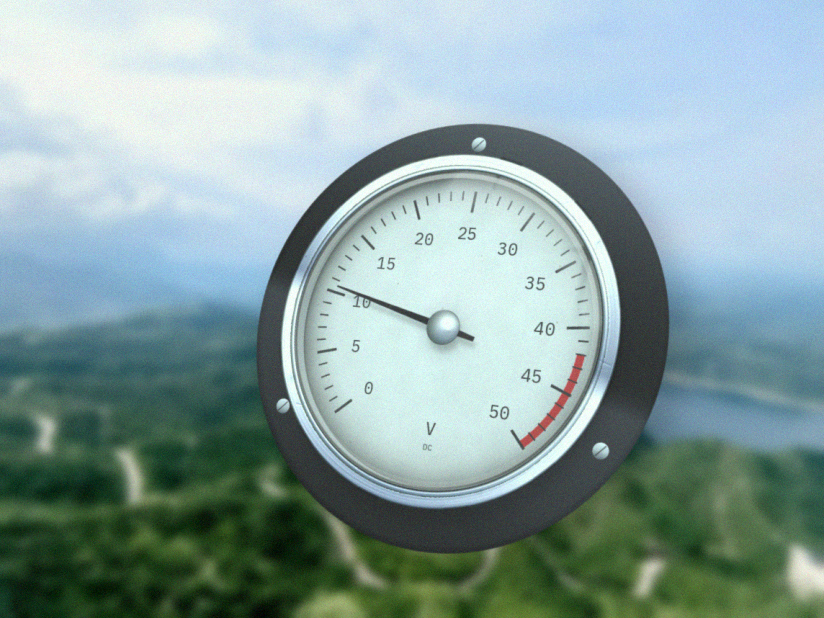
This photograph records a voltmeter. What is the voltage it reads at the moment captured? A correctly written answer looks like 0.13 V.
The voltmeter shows 10.5 V
